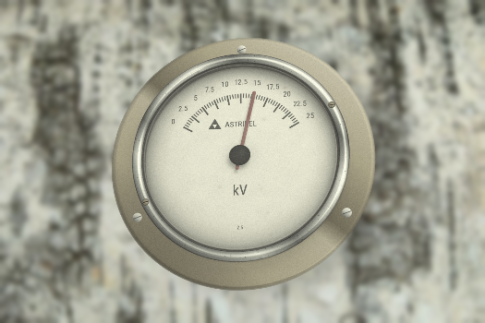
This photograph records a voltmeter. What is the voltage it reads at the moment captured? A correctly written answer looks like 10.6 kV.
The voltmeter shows 15 kV
